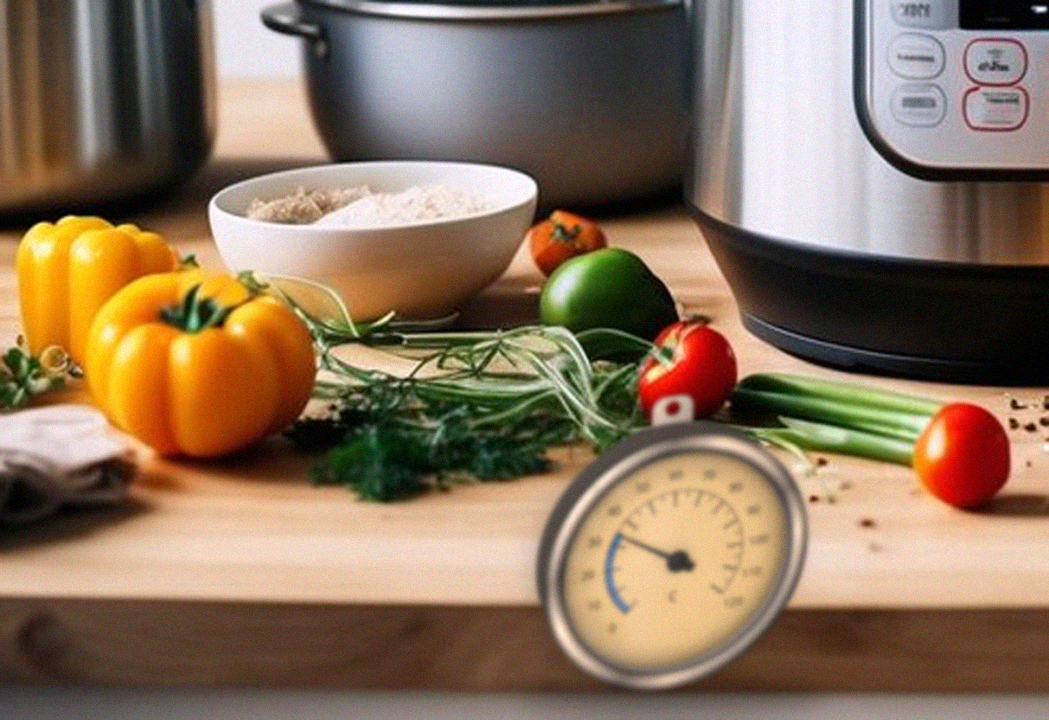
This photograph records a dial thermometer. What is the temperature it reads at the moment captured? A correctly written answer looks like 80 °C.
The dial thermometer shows 35 °C
